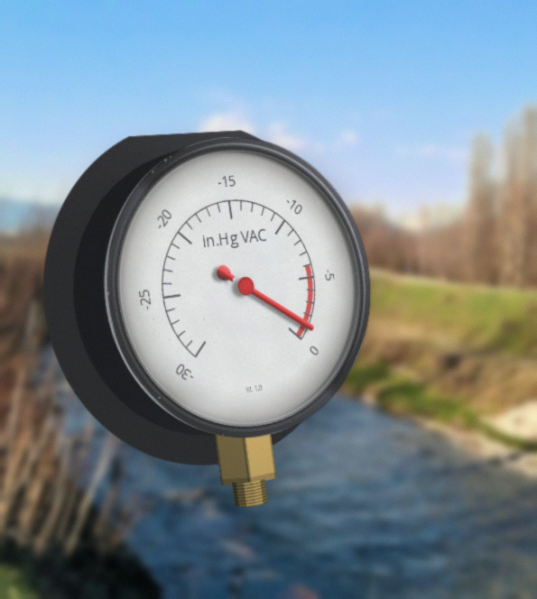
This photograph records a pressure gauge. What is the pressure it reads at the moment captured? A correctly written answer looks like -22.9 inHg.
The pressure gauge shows -1 inHg
